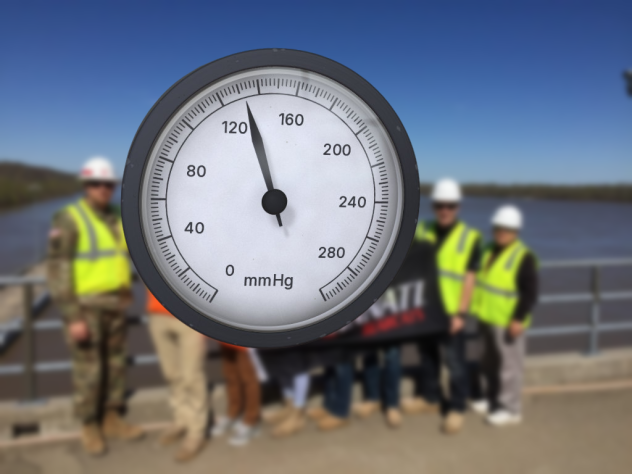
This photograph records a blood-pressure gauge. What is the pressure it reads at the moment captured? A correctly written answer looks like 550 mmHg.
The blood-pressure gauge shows 132 mmHg
